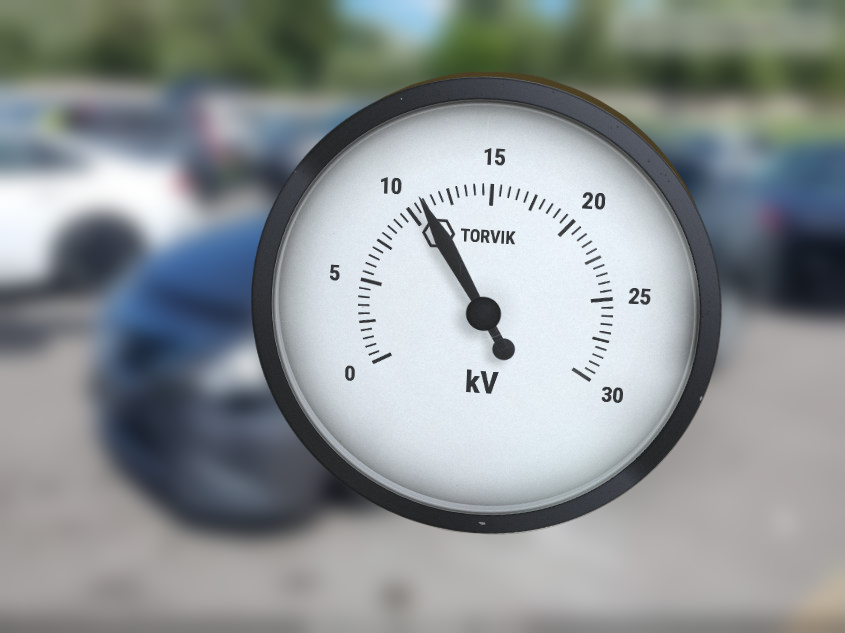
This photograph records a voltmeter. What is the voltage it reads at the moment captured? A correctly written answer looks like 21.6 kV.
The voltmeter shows 11 kV
